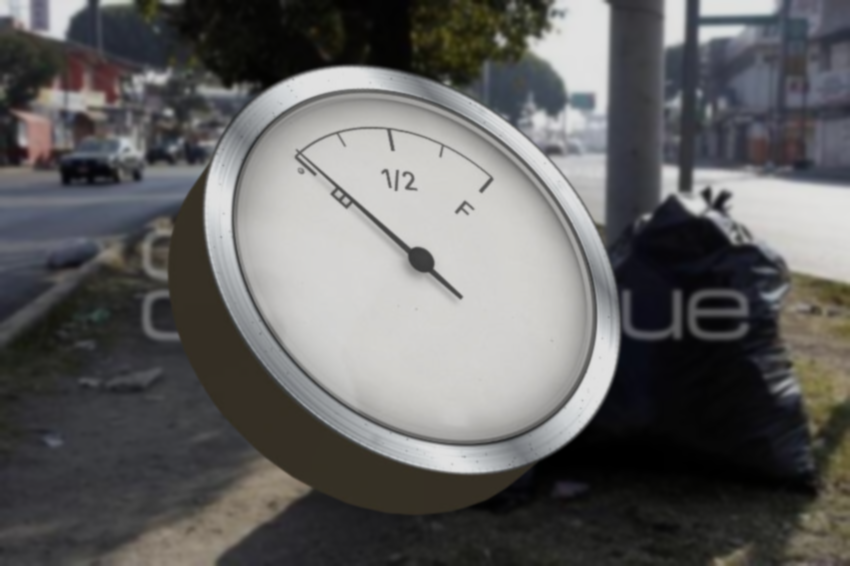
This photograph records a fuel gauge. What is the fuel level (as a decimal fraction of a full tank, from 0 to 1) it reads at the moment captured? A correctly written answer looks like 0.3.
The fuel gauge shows 0
